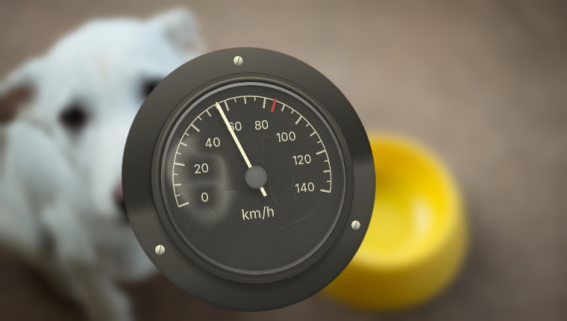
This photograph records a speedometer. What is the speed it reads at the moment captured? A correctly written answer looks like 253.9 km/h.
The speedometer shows 55 km/h
